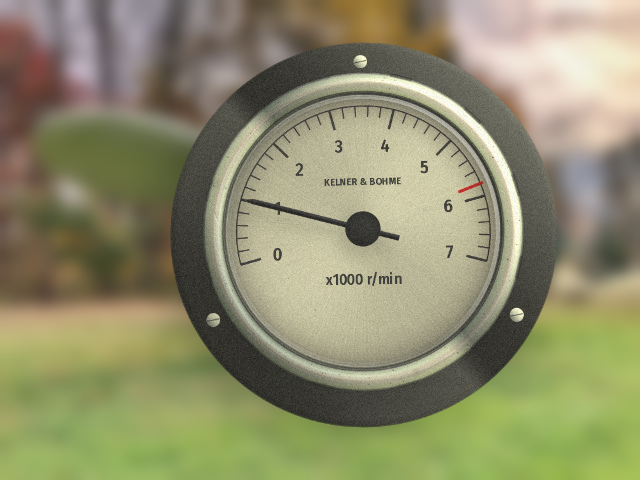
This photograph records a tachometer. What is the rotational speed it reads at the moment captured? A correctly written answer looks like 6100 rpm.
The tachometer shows 1000 rpm
